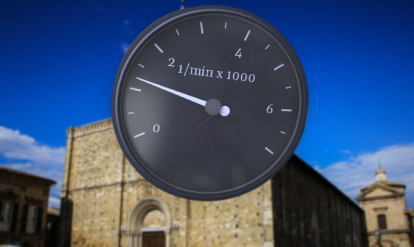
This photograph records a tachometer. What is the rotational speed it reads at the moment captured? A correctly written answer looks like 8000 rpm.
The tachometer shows 1250 rpm
